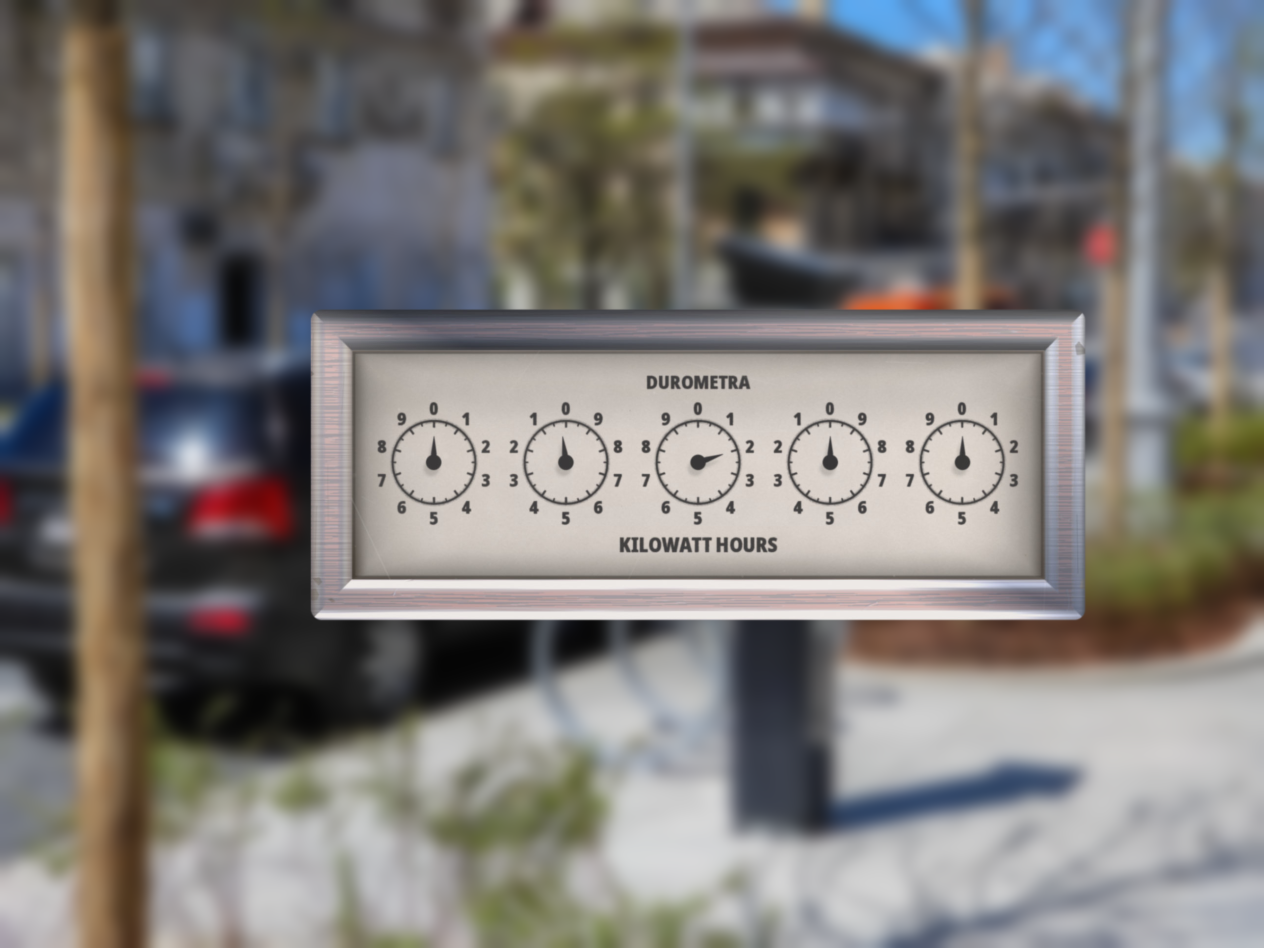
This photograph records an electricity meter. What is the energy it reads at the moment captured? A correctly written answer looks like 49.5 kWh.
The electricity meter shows 200 kWh
